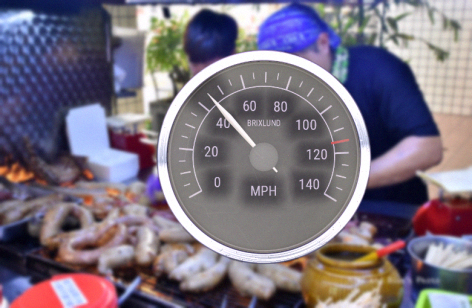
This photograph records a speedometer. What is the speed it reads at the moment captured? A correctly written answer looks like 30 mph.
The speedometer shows 45 mph
